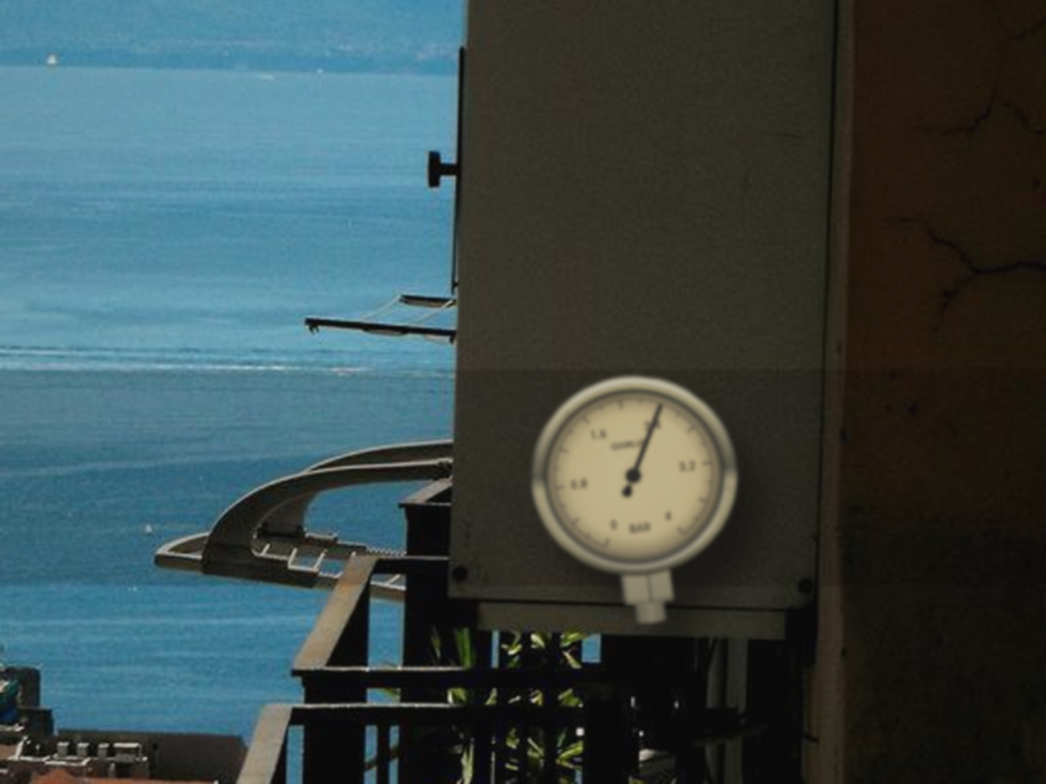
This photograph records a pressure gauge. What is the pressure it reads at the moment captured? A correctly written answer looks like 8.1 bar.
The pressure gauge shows 2.4 bar
